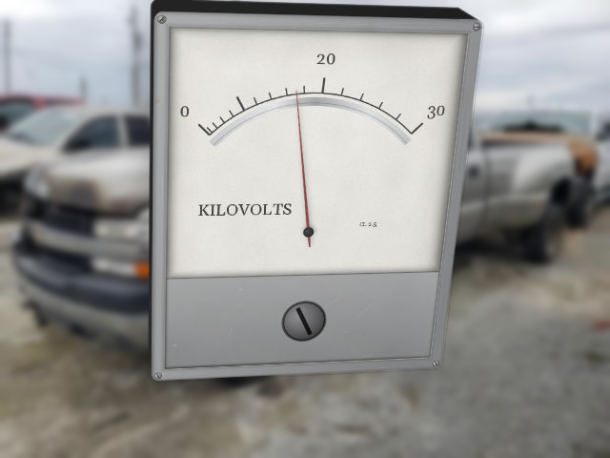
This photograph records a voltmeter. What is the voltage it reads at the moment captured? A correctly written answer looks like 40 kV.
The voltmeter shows 17 kV
